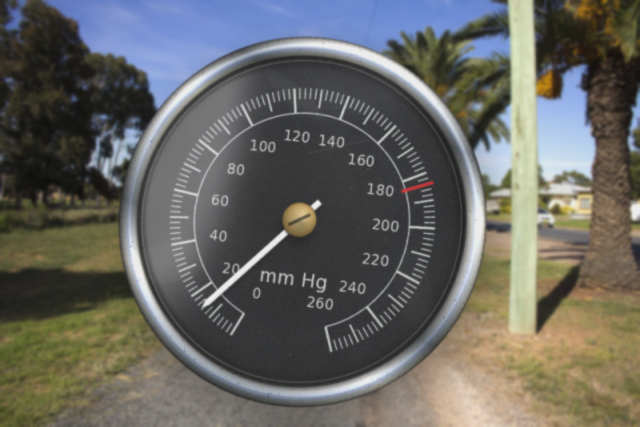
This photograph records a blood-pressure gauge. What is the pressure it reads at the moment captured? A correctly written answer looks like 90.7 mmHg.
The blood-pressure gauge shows 14 mmHg
